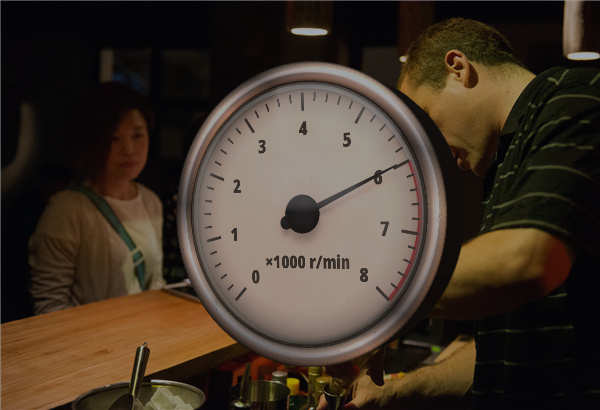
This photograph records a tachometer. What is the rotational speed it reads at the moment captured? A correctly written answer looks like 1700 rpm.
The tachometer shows 6000 rpm
